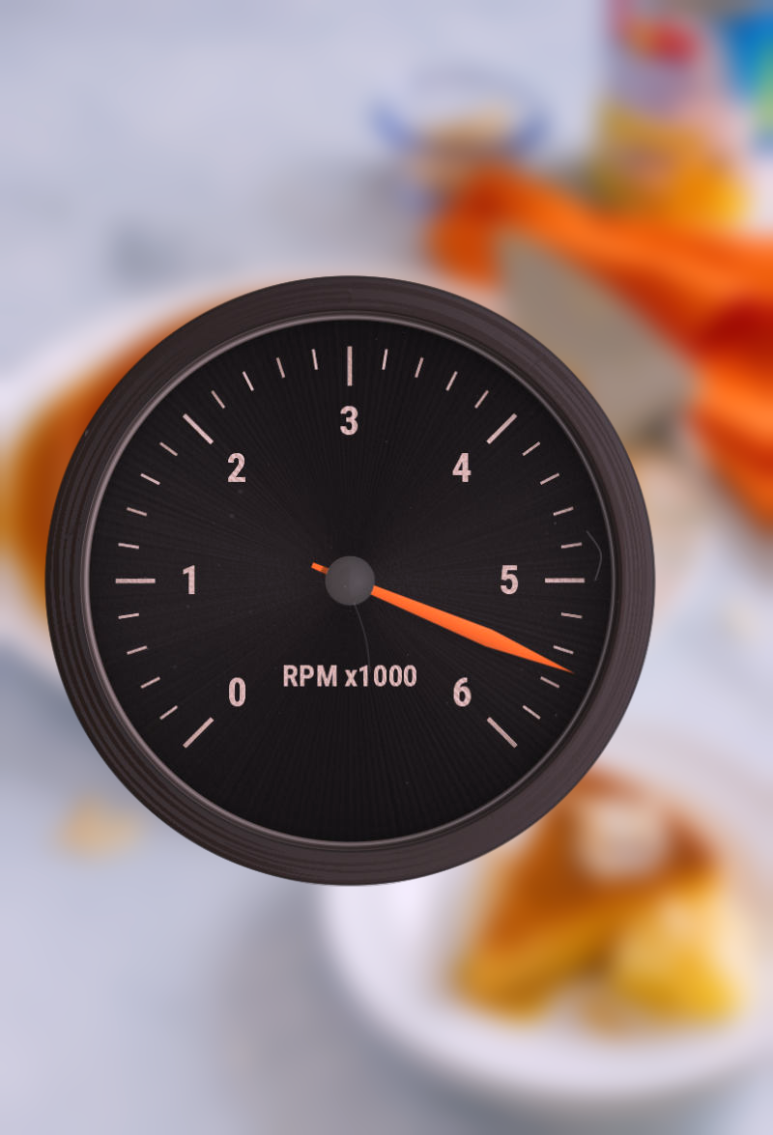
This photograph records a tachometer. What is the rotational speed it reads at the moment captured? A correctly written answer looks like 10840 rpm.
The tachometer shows 5500 rpm
